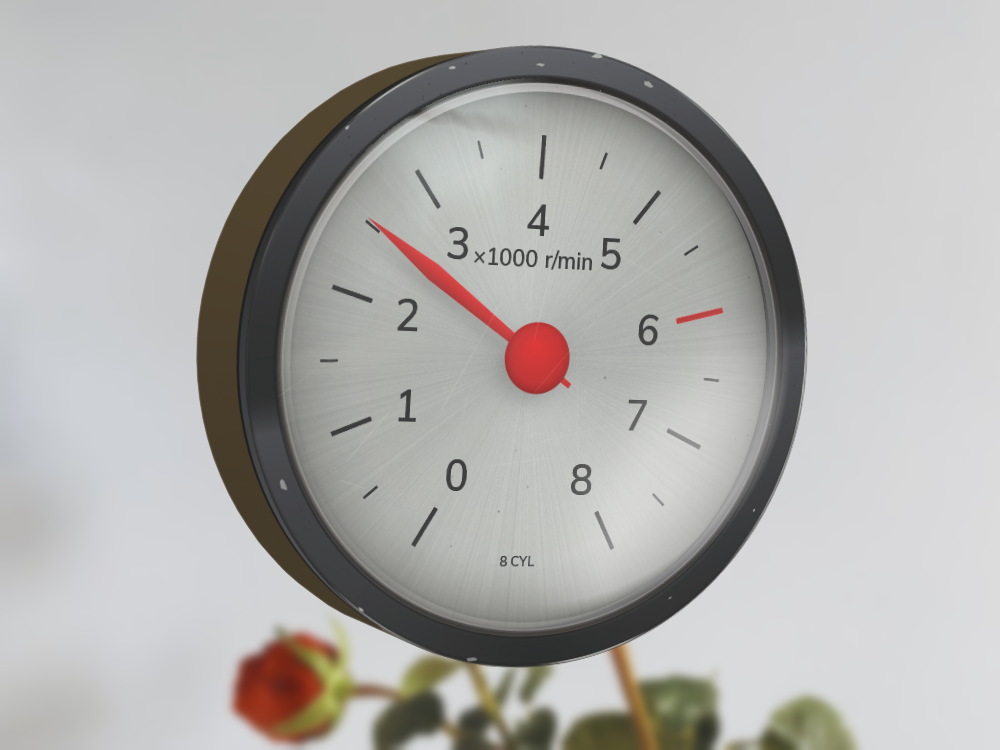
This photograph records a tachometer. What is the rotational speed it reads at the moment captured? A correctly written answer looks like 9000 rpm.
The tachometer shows 2500 rpm
